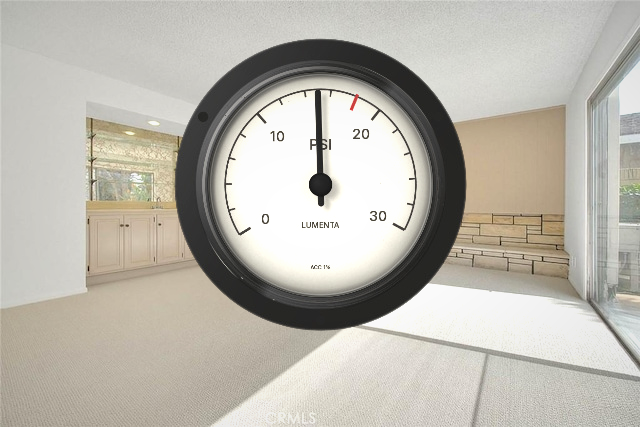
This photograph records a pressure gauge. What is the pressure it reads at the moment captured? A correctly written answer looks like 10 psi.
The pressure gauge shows 15 psi
